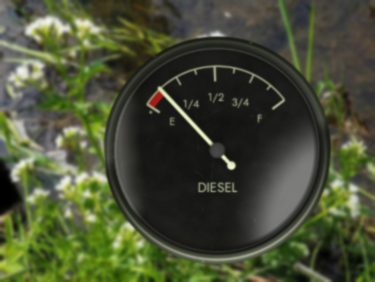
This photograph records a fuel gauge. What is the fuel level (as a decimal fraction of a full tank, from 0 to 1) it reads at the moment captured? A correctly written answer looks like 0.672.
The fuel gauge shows 0.125
